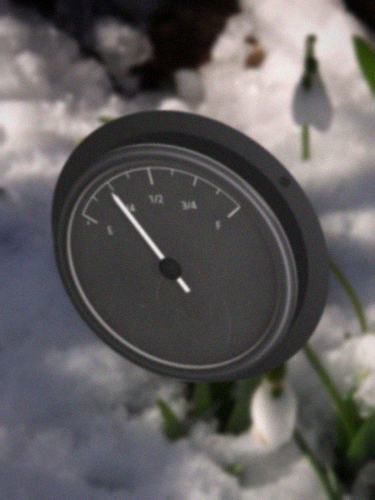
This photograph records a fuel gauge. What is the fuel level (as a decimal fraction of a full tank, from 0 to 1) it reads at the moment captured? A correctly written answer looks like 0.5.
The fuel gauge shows 0.25
